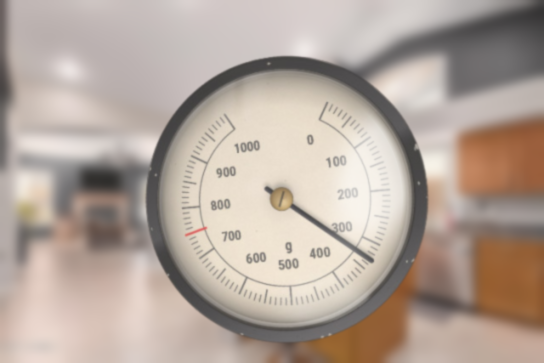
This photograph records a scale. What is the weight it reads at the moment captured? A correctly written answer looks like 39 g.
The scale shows 330 g
